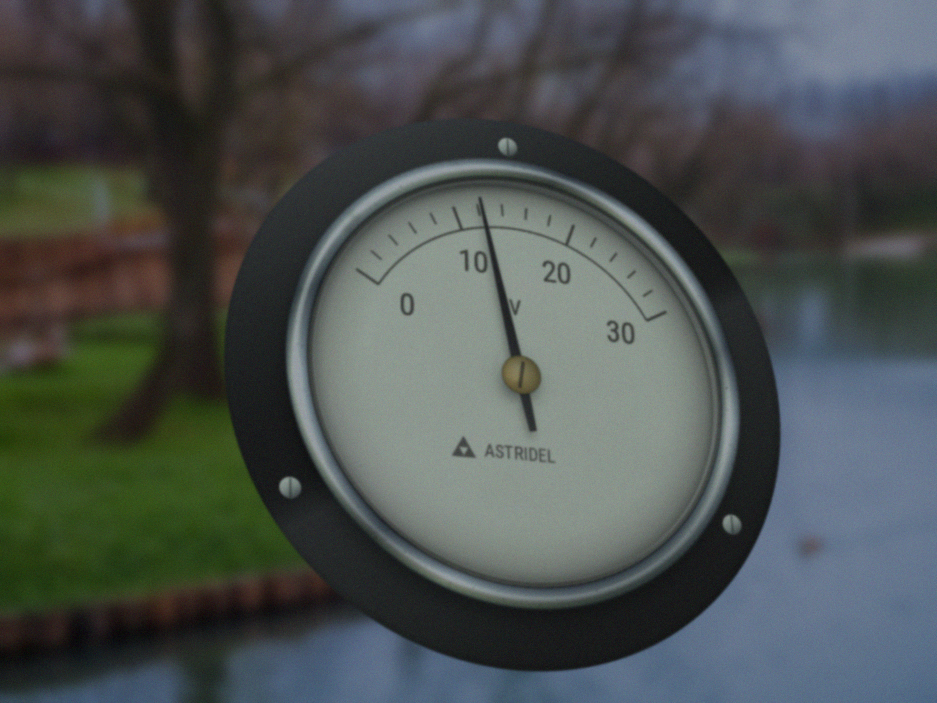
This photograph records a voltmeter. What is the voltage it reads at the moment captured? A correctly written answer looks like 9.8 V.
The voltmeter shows 12 V
